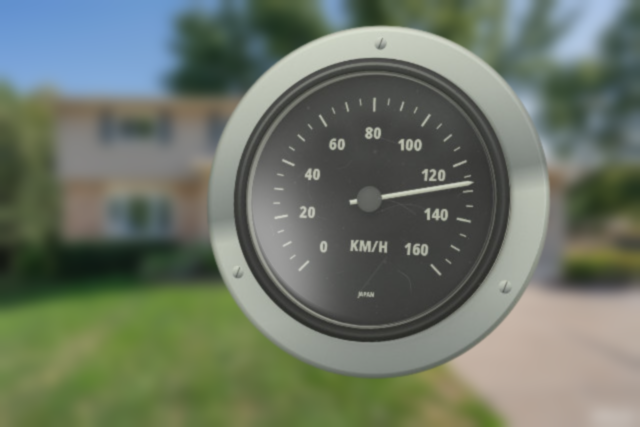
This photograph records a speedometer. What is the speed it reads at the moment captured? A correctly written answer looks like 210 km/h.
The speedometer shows 127.5 km/h
